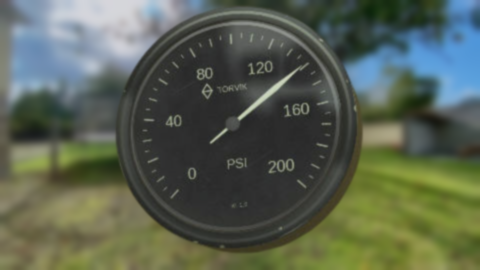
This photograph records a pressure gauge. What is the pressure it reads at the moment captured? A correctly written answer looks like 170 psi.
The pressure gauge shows 140 psi
